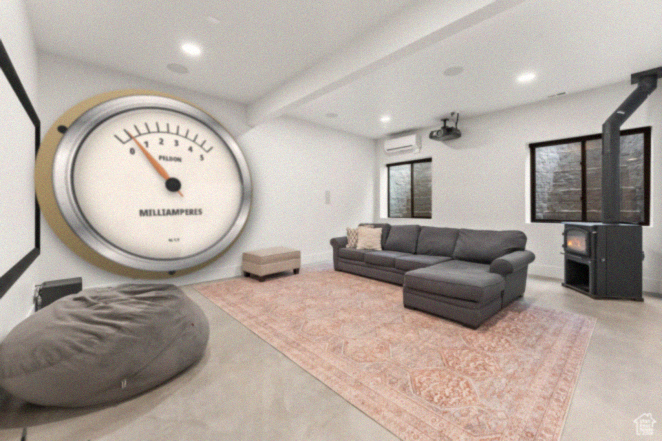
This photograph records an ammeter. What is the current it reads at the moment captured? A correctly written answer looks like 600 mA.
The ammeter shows 0.5 mA
